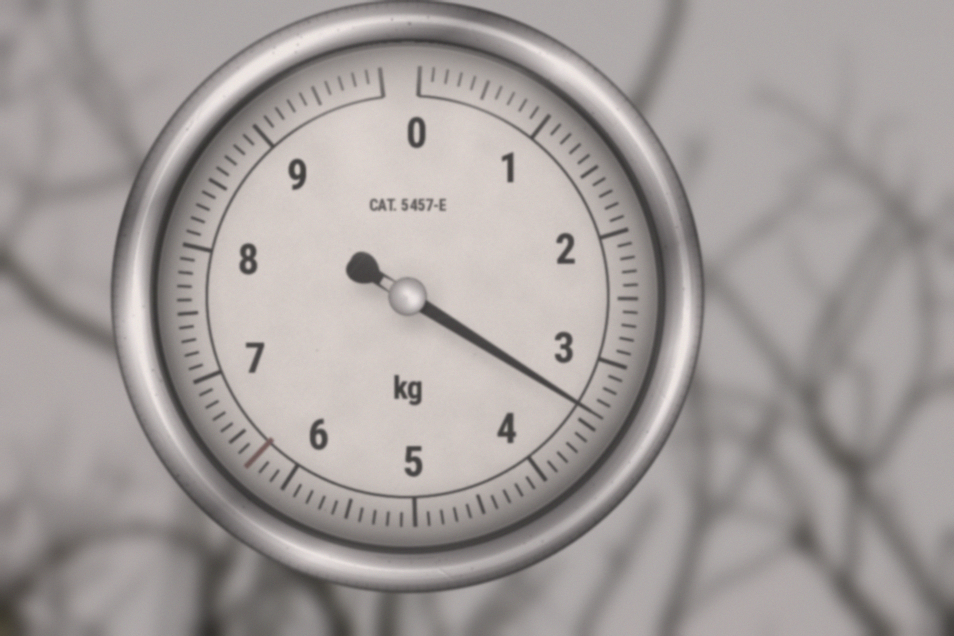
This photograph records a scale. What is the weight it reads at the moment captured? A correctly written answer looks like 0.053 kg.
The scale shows 3.4 kg
